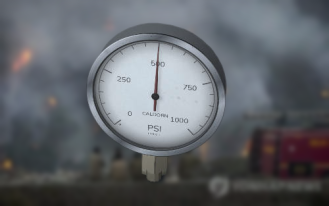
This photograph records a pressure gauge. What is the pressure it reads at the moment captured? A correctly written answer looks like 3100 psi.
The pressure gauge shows 500 psi
